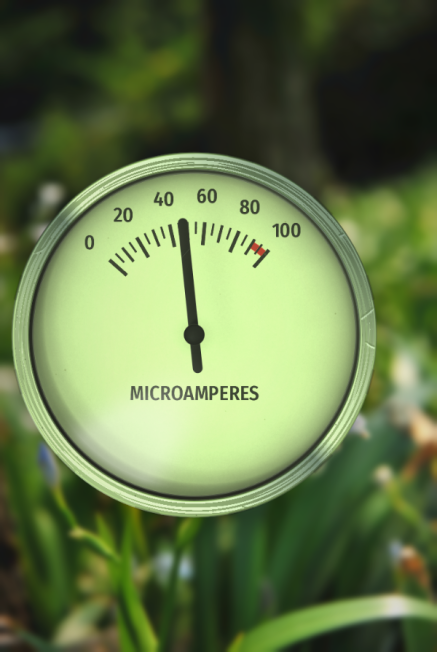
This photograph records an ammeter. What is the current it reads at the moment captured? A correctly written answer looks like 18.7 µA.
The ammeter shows 47.5 µA
